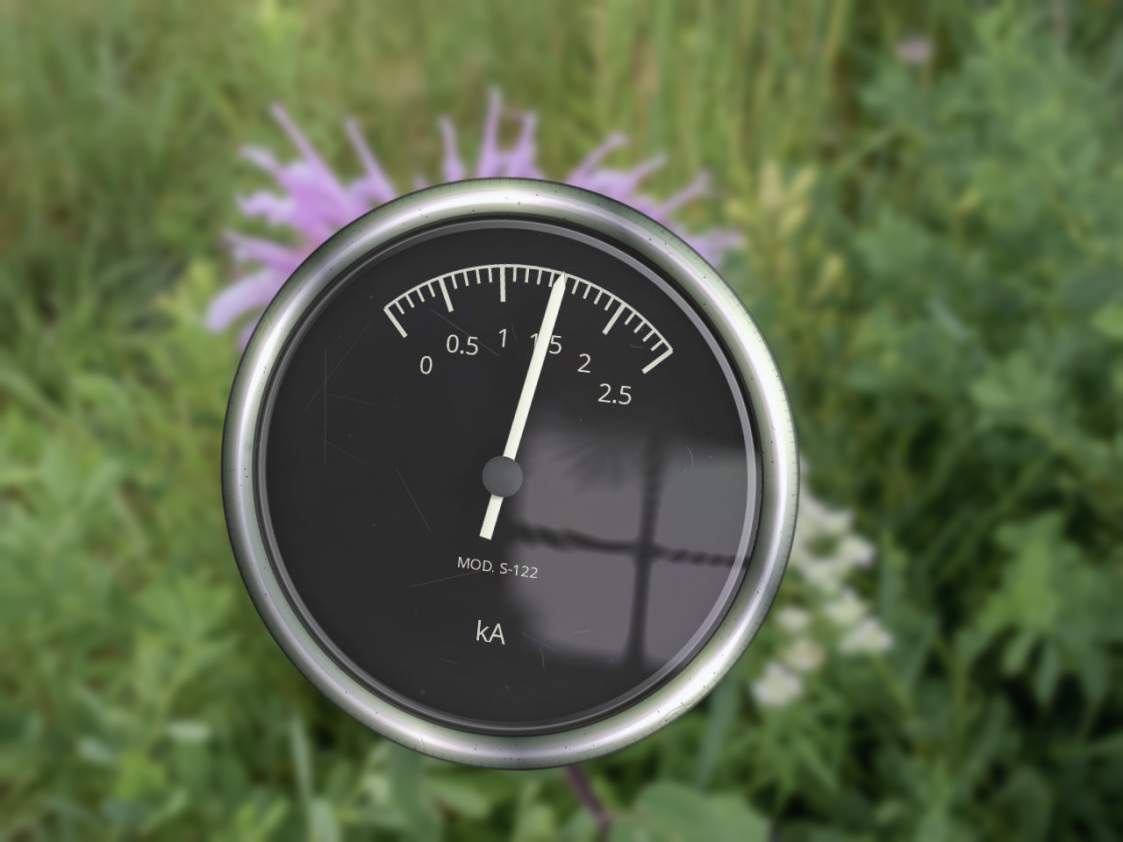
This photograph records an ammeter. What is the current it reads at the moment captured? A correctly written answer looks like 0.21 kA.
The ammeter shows 1.5 kA
